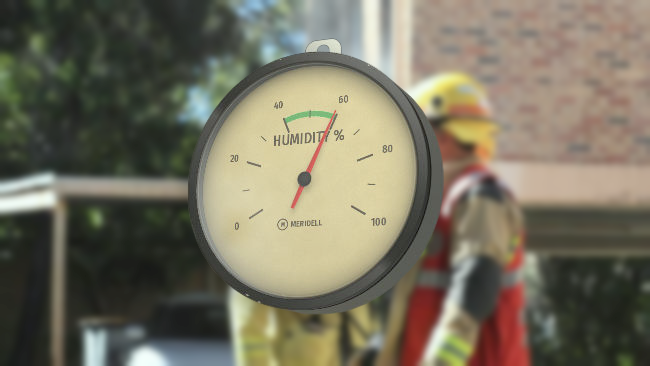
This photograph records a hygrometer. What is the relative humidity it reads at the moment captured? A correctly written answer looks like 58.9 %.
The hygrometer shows 60 %
